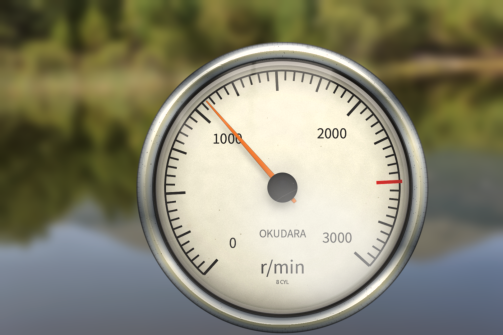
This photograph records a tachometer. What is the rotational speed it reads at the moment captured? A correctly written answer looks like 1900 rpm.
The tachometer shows 1075 rpm
